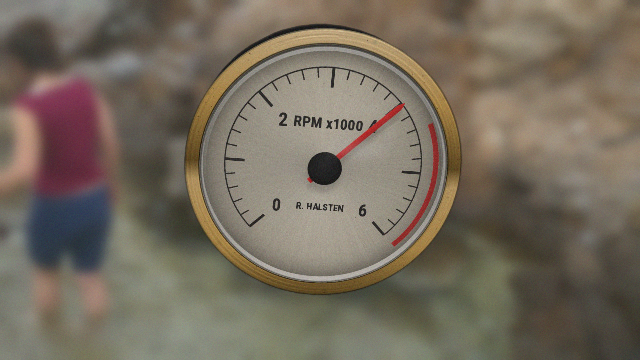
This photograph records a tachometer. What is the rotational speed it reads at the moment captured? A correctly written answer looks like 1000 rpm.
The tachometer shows 4000 rpm
